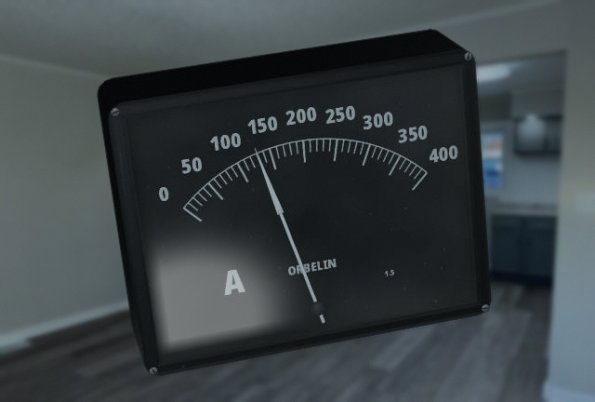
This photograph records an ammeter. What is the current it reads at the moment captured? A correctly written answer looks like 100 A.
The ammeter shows 130 A
